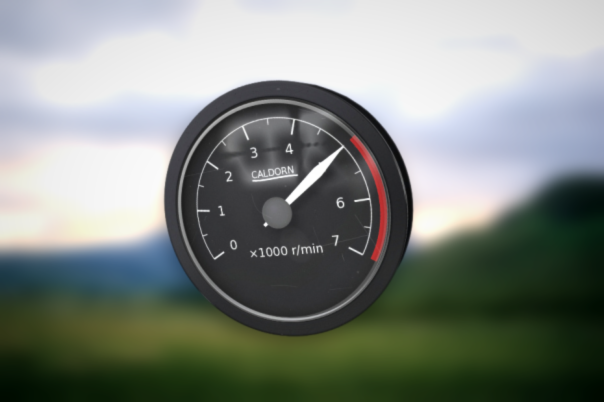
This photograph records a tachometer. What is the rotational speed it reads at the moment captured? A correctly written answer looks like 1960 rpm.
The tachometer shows 5000 rpm
